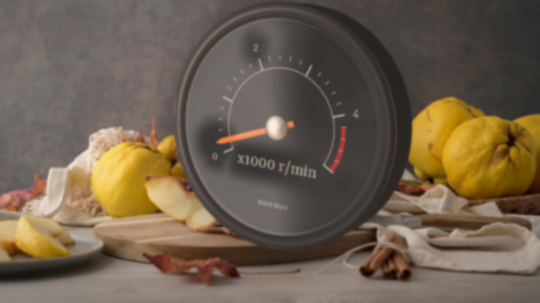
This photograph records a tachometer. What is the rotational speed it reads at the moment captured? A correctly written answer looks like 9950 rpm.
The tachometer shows 200 rpm
